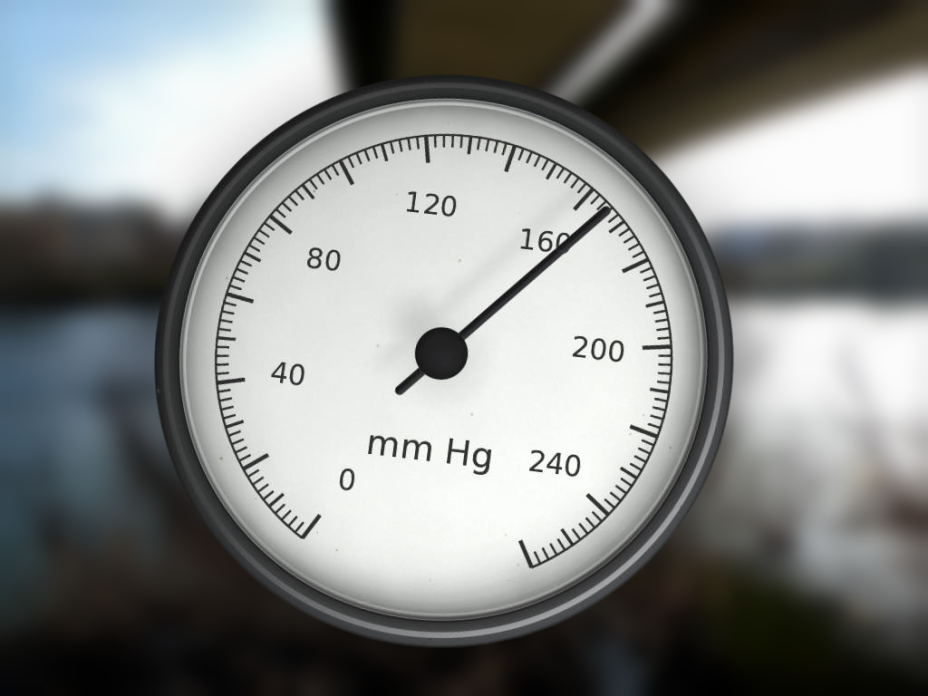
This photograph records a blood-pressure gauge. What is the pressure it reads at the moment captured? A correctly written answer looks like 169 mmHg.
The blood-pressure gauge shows 166 mmHg
